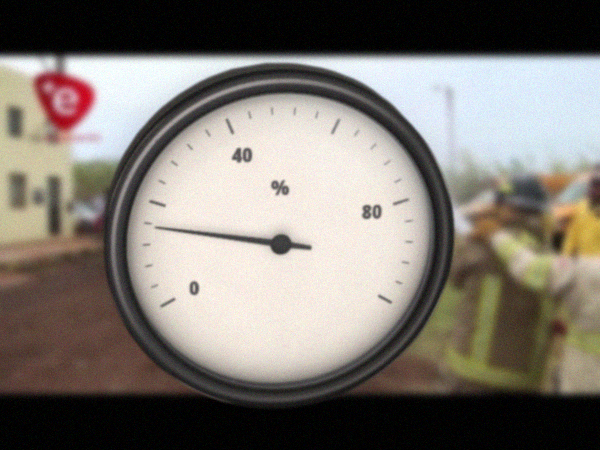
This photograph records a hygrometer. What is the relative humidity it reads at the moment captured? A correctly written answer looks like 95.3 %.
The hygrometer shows 16 %
